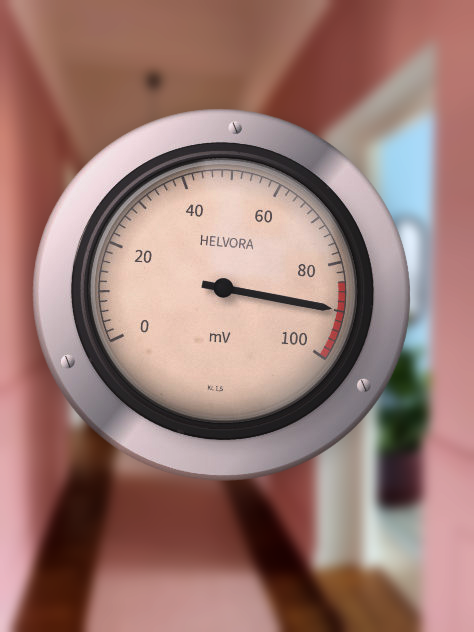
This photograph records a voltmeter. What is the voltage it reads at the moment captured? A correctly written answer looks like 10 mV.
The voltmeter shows 90 mV
